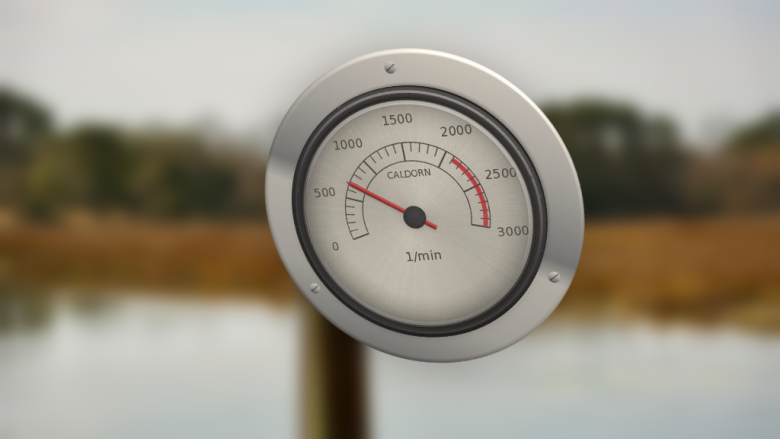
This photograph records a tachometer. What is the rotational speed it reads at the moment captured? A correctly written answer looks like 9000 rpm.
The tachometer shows 700 rpm
